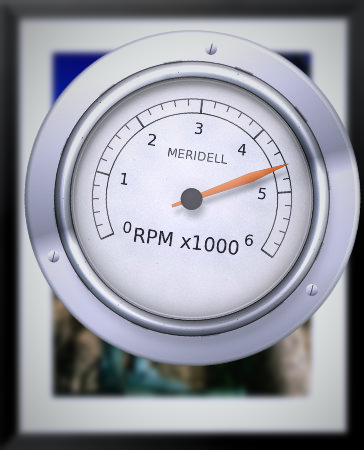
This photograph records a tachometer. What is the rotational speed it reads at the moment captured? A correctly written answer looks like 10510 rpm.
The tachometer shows 4600 rpm
